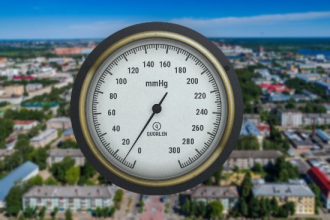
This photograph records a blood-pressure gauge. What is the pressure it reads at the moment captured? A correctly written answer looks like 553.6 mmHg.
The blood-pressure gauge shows 10 mmHg
